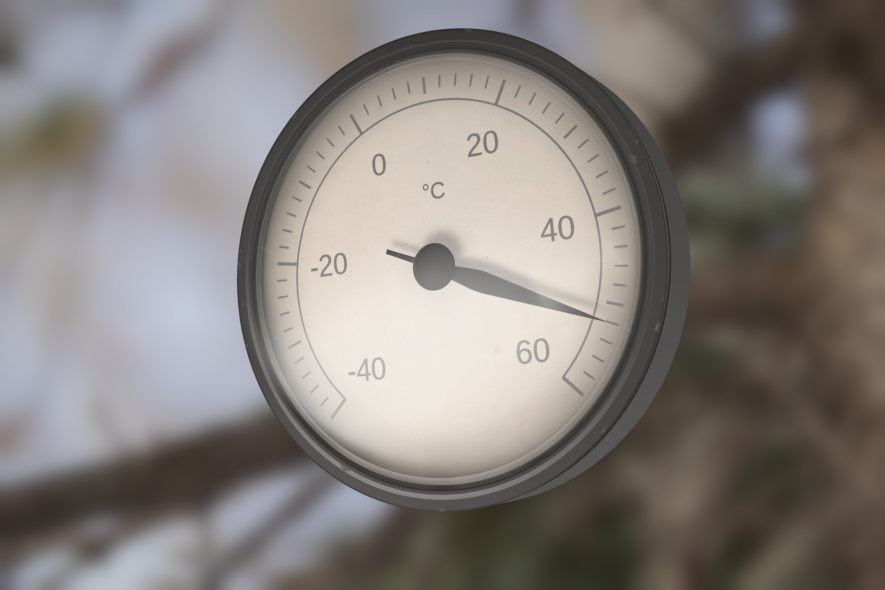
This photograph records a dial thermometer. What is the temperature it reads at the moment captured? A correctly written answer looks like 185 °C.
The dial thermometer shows 52 °C
